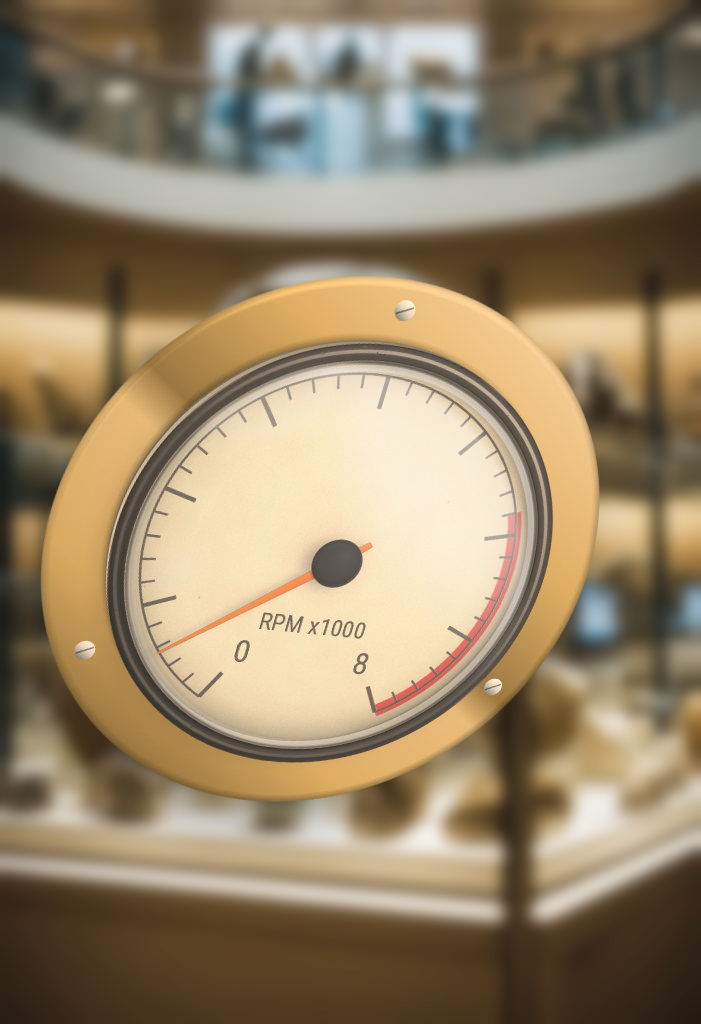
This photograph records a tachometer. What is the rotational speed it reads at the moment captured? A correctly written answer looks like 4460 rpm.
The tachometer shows 600 rpm
